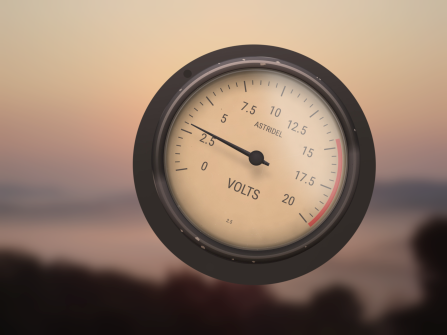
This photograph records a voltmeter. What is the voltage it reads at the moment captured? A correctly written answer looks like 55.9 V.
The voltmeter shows 3 V
